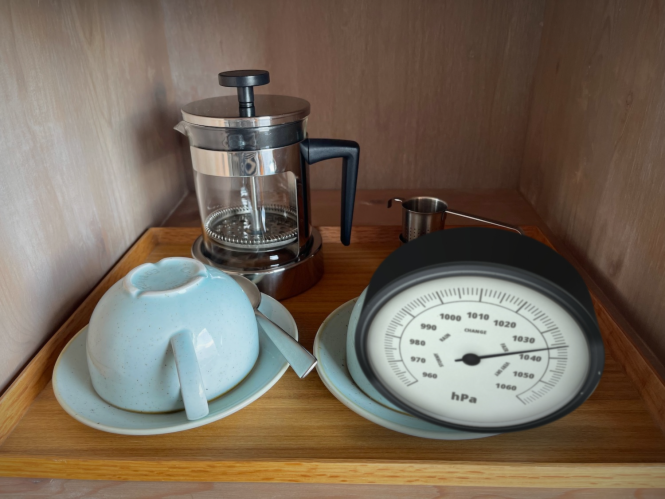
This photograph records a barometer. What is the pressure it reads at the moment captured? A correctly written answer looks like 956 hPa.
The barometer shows 1035 hPa
